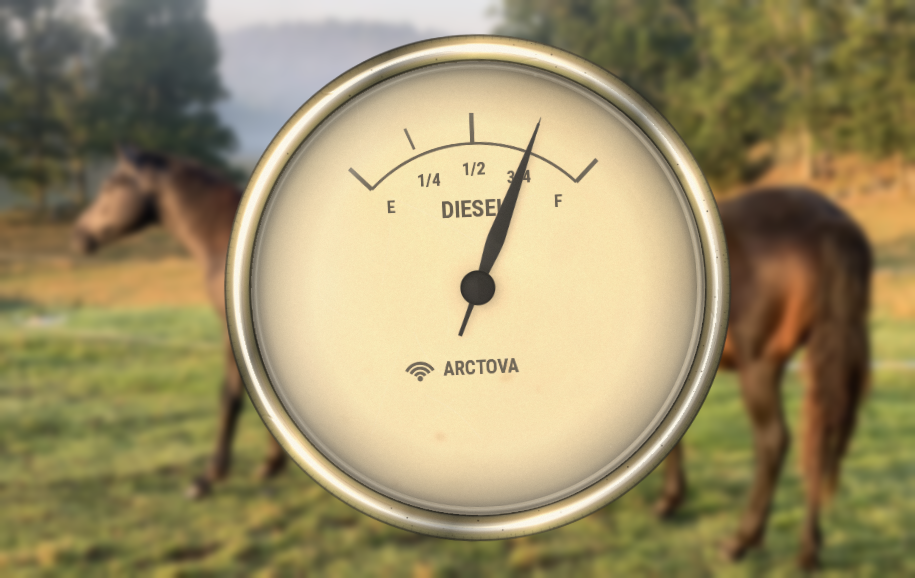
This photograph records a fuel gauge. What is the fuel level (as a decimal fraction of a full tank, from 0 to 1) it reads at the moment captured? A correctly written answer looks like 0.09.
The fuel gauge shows 0.75
